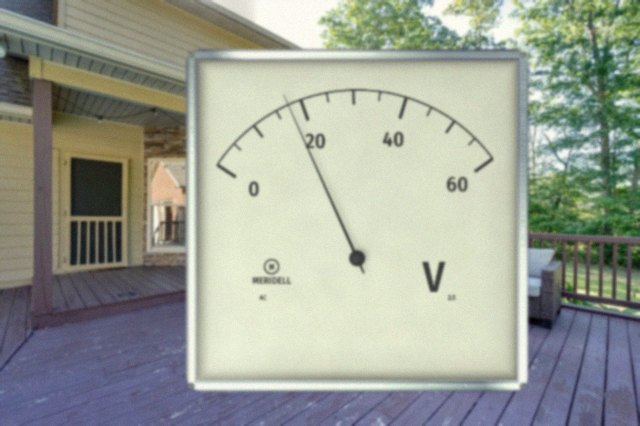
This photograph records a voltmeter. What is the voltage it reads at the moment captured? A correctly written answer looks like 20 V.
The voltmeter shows 17.5 V
